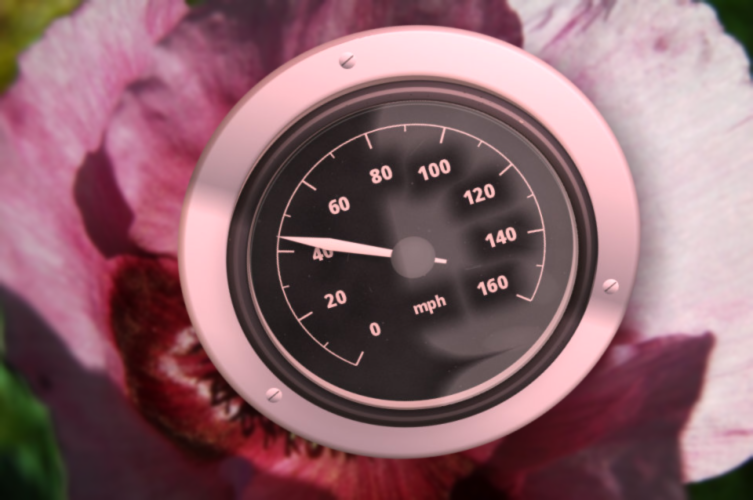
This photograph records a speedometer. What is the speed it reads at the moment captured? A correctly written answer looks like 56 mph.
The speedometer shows 45 mph
